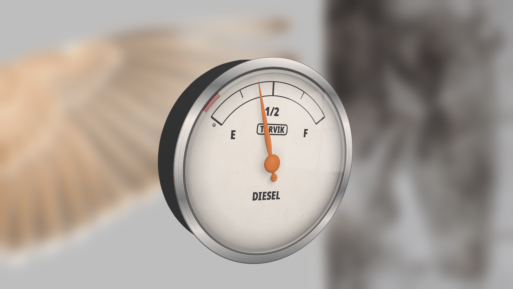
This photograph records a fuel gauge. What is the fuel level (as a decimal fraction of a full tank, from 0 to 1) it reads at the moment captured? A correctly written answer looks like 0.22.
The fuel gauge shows 0.375
